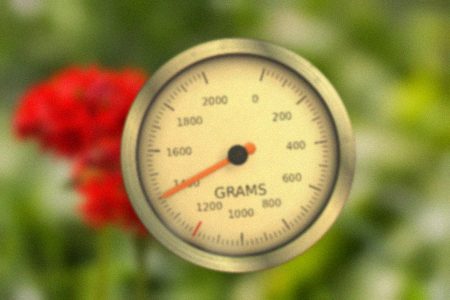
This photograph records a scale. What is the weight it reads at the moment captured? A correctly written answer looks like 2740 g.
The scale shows 1400 g
